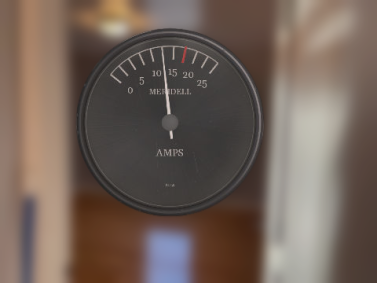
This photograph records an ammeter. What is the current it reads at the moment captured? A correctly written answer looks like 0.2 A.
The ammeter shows 12.5 A
